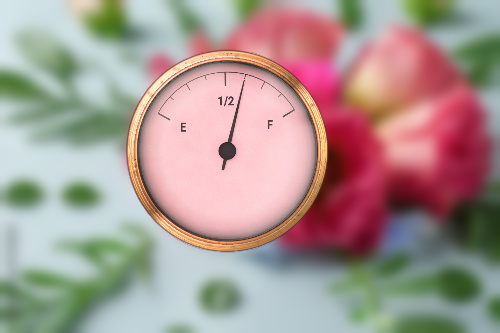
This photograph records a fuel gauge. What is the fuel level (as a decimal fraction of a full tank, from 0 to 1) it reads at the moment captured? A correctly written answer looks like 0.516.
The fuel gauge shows 0.625
